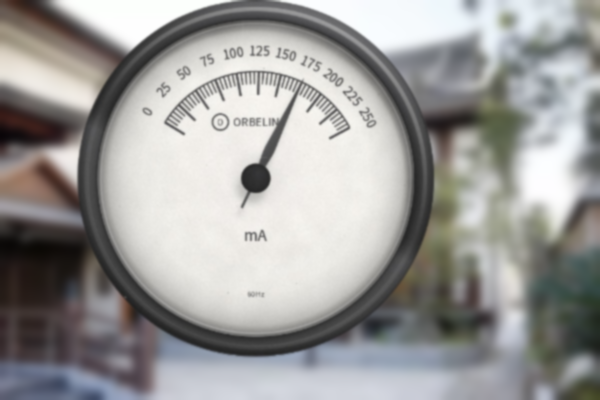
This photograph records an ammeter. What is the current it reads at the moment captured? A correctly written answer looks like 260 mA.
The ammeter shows 175 mA
